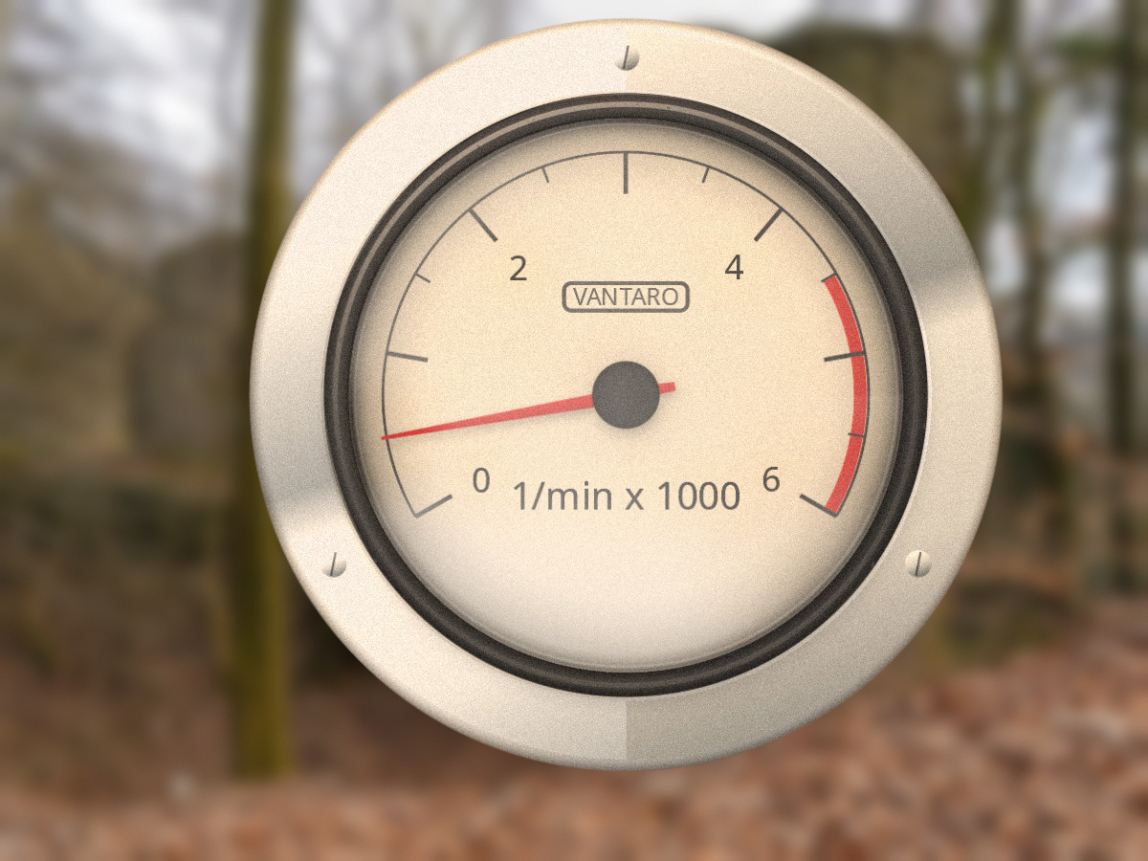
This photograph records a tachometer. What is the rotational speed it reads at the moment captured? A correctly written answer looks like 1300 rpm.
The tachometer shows 500 rpm
